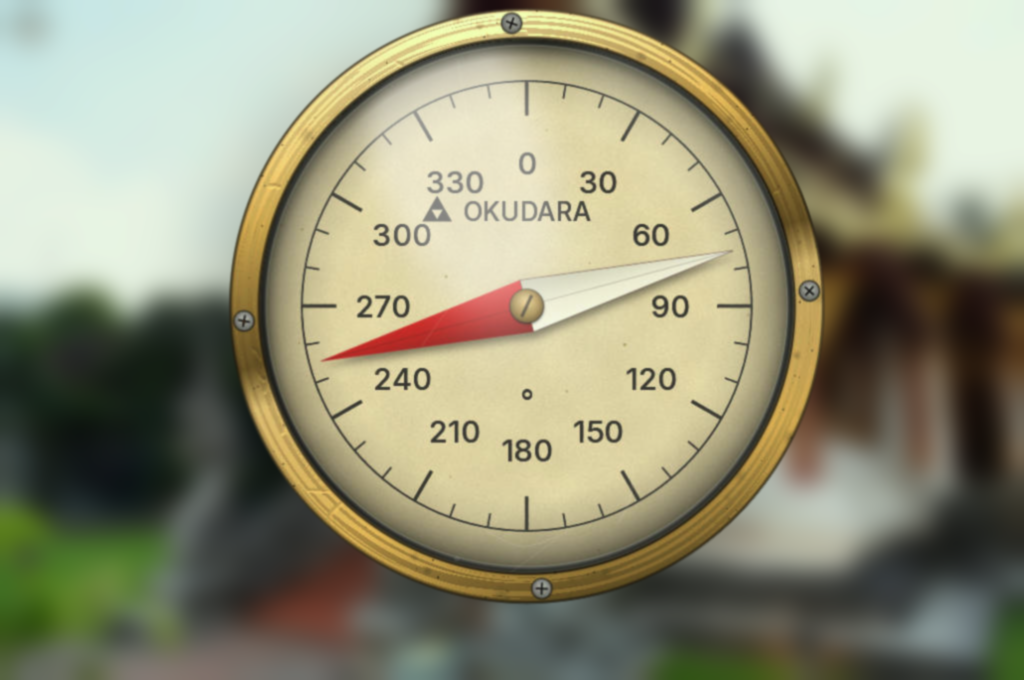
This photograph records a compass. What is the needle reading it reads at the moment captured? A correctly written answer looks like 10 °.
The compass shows 255 °
